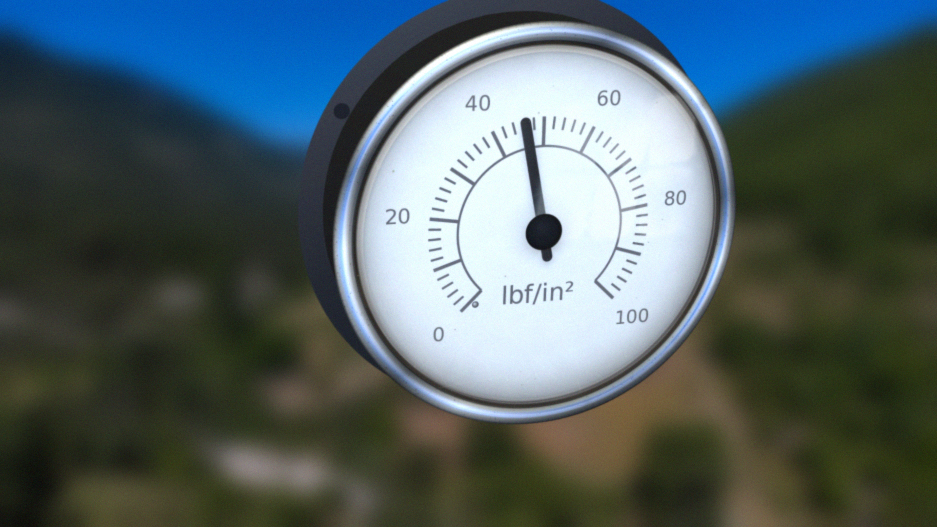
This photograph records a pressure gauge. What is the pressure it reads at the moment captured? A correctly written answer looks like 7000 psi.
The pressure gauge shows 46 psi
